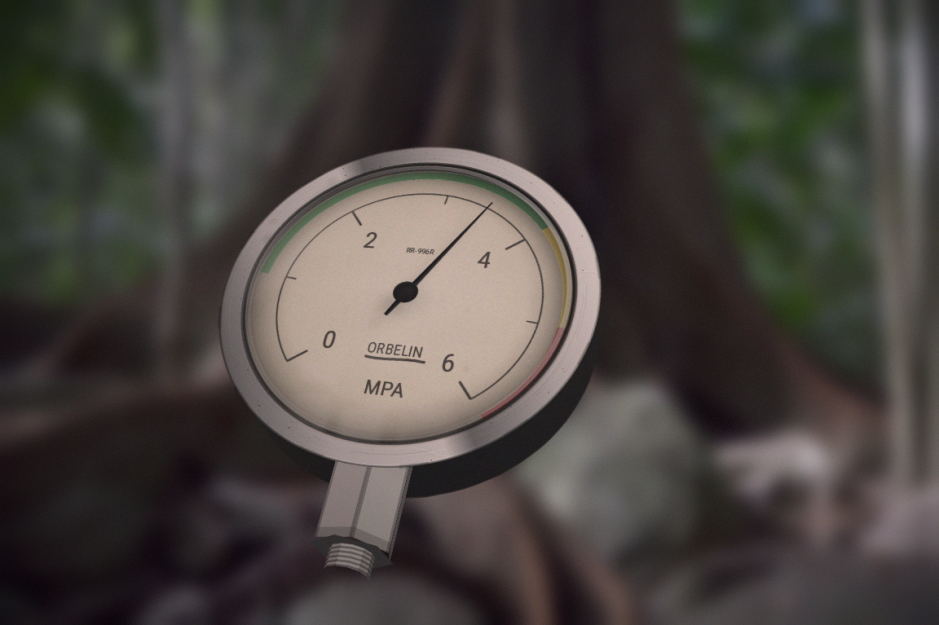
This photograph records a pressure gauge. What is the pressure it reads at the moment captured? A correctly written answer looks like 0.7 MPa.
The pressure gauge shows 3.5 MPa
